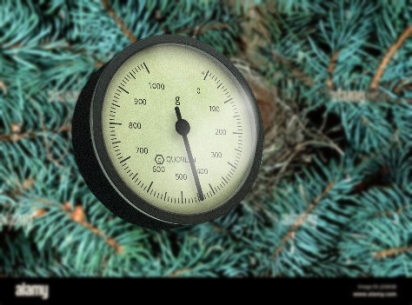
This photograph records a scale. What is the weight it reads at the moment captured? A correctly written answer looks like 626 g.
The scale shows 450 g
